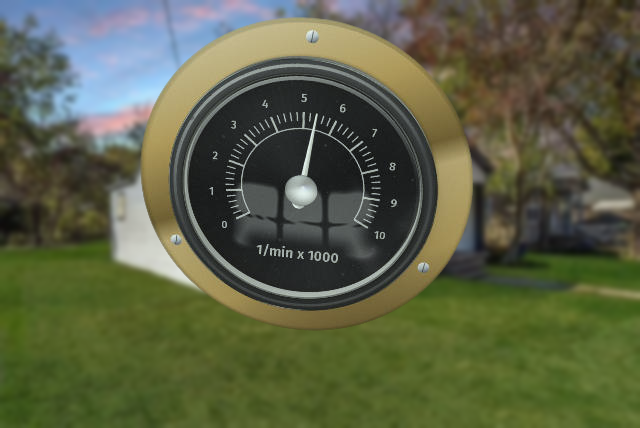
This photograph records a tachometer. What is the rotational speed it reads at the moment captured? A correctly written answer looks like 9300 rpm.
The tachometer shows 5400 rpm
